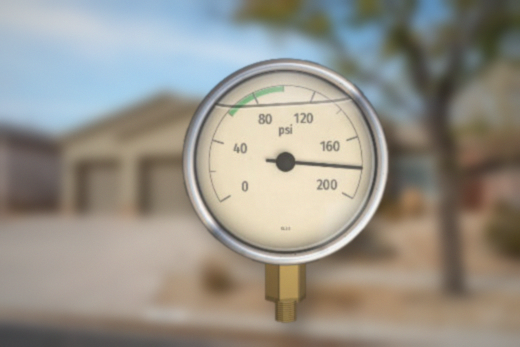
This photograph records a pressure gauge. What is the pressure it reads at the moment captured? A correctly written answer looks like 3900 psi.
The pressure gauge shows 180 psi
